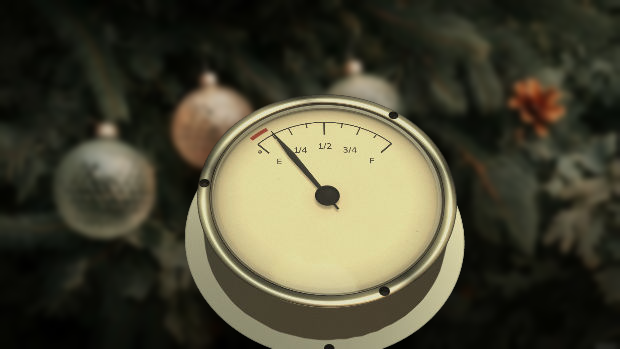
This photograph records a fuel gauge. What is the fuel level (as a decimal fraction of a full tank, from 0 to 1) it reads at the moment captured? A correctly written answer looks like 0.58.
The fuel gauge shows 0.125
